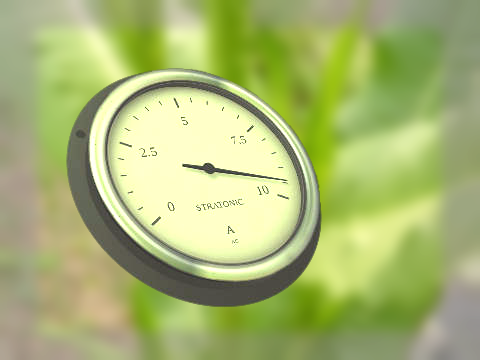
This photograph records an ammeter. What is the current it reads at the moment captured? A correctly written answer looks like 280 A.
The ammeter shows 9.5 A
